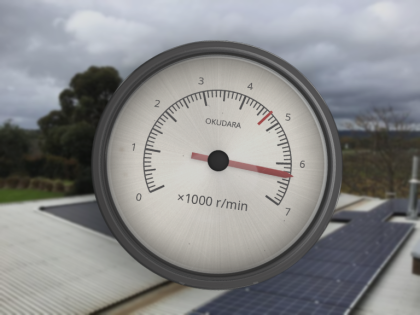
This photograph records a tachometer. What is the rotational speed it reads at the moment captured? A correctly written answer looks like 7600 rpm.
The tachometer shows 6300 rpm
